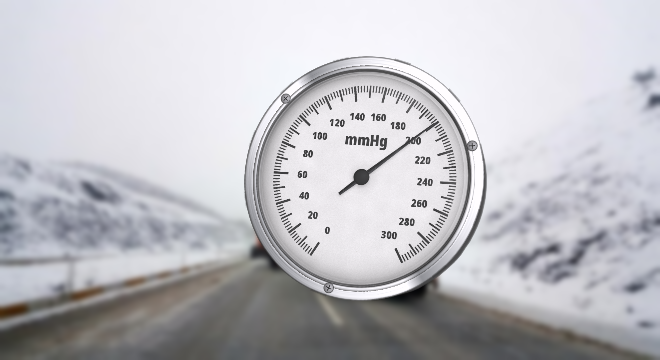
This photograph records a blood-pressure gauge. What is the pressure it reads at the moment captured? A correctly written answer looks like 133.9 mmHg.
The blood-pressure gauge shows 200 mmHg
